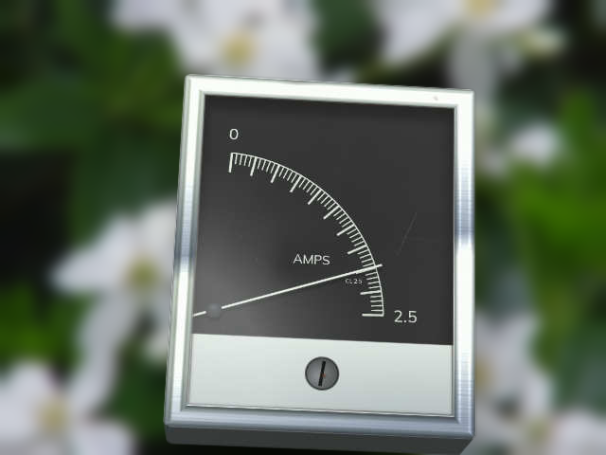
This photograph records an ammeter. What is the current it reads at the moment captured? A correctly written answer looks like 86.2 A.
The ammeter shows 2 A
